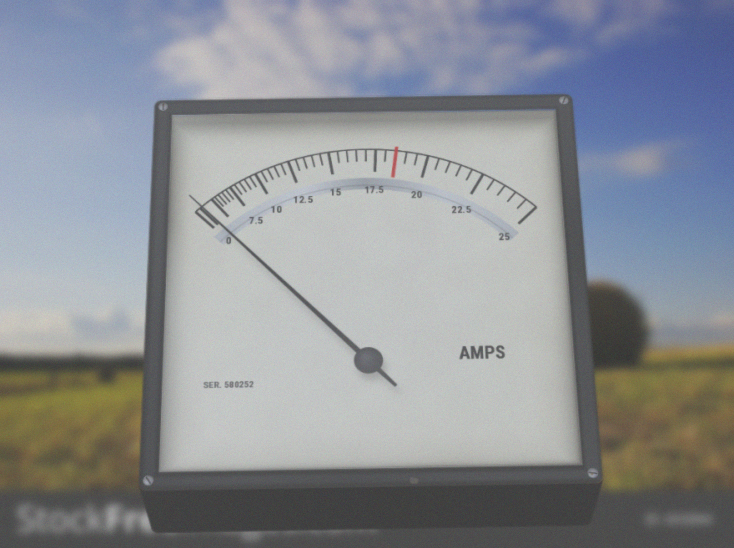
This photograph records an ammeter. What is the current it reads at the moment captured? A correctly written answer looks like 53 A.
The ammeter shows 2.5 A
